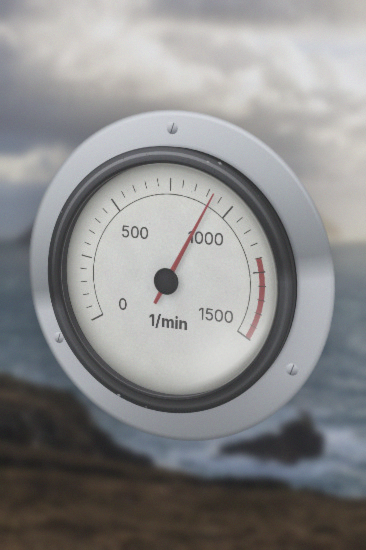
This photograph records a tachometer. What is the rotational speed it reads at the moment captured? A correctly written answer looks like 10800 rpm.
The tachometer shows 925 rpm
